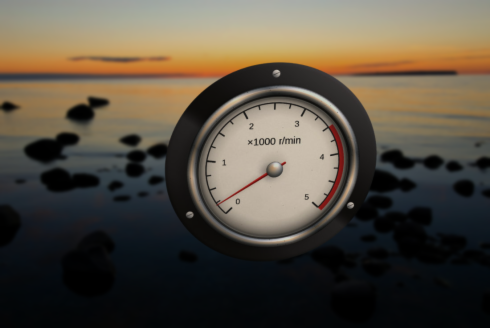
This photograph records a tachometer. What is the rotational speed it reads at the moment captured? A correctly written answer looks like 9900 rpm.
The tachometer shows 250 rpm
